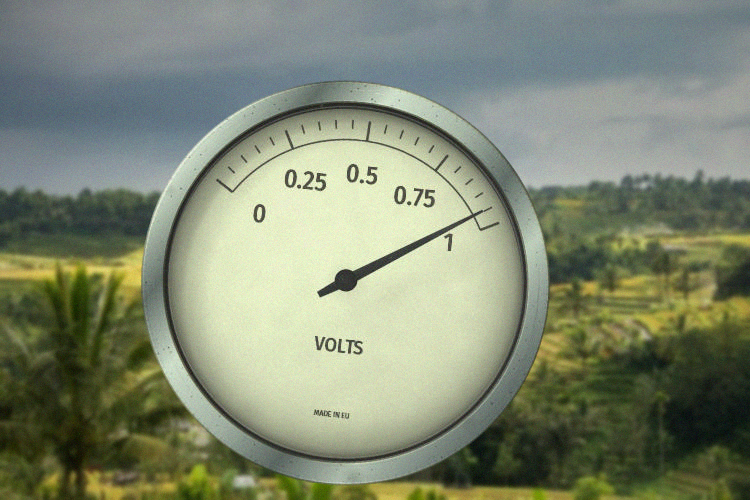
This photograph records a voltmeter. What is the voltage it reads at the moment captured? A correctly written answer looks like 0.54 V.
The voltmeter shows 0.95 V
